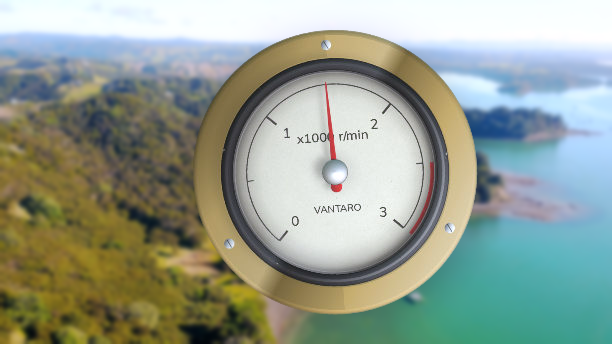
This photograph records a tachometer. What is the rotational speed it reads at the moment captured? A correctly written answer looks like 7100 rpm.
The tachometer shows 1500 rpm
